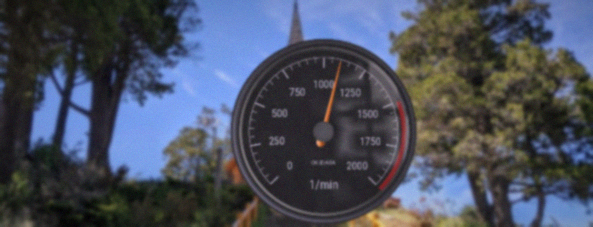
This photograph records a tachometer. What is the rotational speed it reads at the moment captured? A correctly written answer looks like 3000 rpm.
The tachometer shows 1100 rpm
